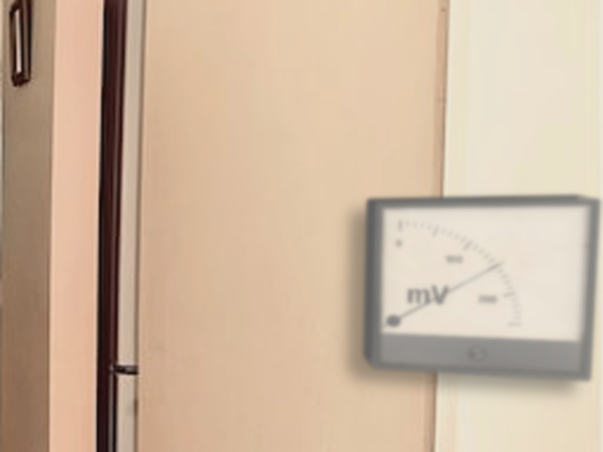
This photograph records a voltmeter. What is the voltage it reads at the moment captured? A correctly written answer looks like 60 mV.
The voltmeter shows 150 mV
